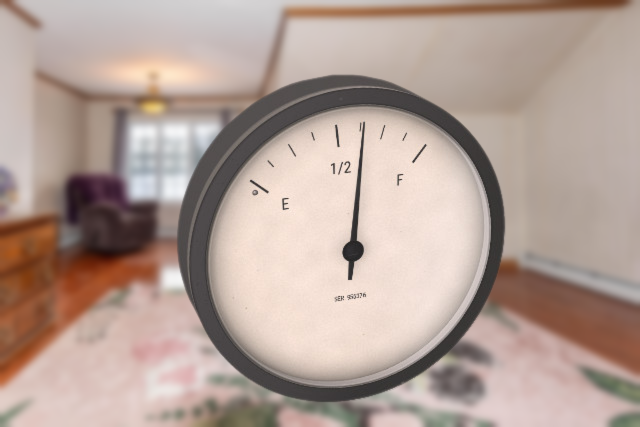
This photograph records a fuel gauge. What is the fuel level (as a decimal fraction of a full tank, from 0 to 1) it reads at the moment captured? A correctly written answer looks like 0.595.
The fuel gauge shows 0.625
